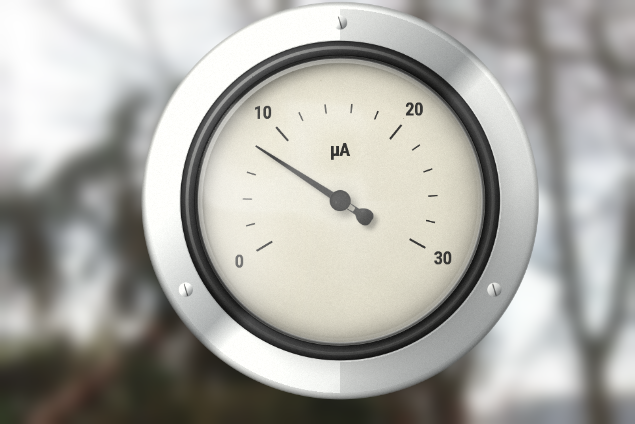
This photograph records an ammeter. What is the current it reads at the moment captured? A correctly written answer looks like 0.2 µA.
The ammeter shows 8 µA
